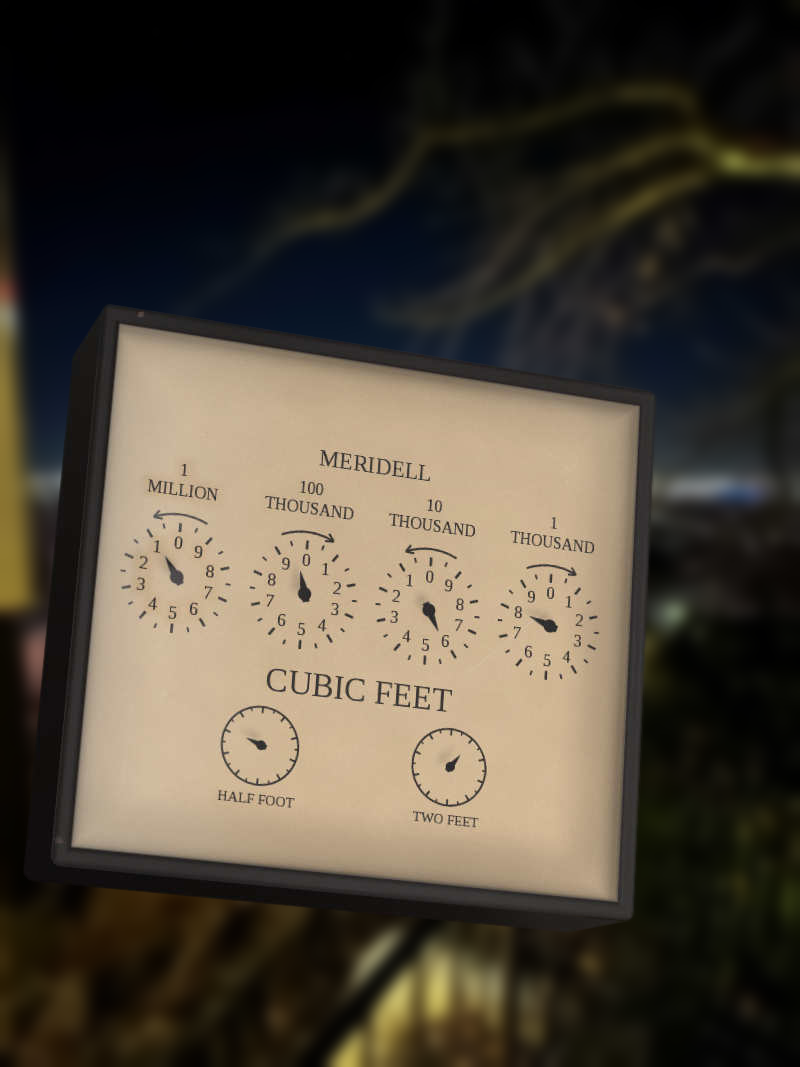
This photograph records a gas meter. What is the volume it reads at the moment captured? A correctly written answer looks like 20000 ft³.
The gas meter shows 95800 ft³
